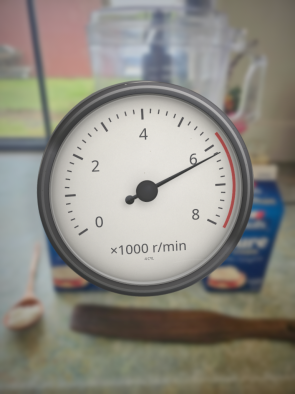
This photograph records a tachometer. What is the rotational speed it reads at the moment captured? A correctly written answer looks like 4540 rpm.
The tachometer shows 6200 rpm
